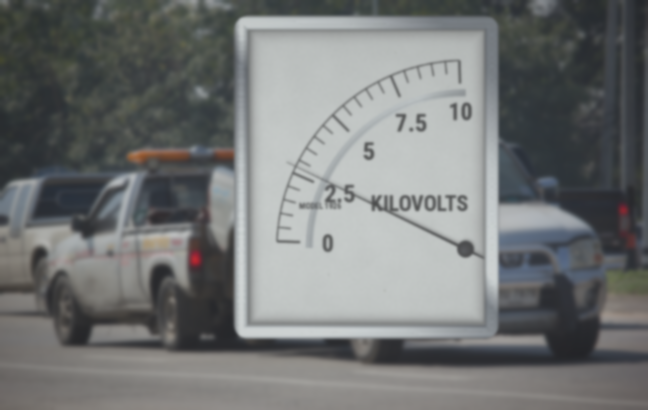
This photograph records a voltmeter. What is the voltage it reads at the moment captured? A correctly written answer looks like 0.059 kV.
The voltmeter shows 2.75 kV
